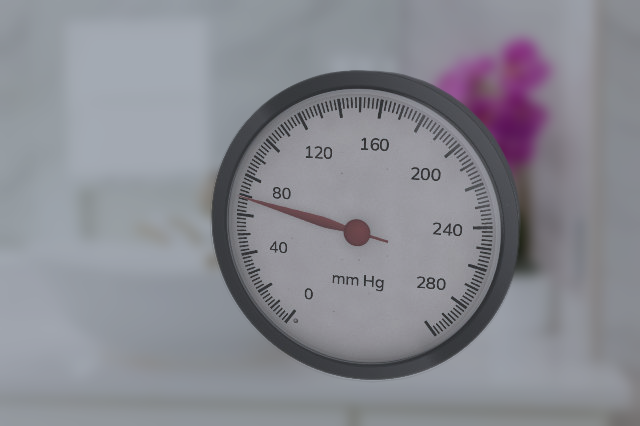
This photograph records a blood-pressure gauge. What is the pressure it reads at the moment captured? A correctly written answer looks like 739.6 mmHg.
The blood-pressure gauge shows 70 mmHg
